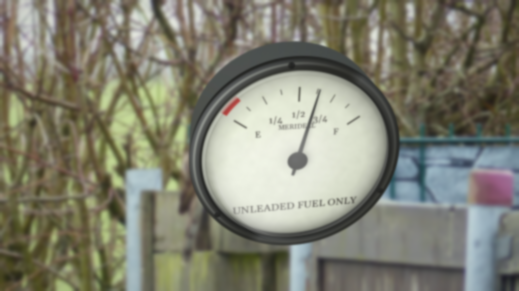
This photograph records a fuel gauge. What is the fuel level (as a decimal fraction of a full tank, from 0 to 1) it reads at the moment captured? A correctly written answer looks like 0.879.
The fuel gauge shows 0.625
